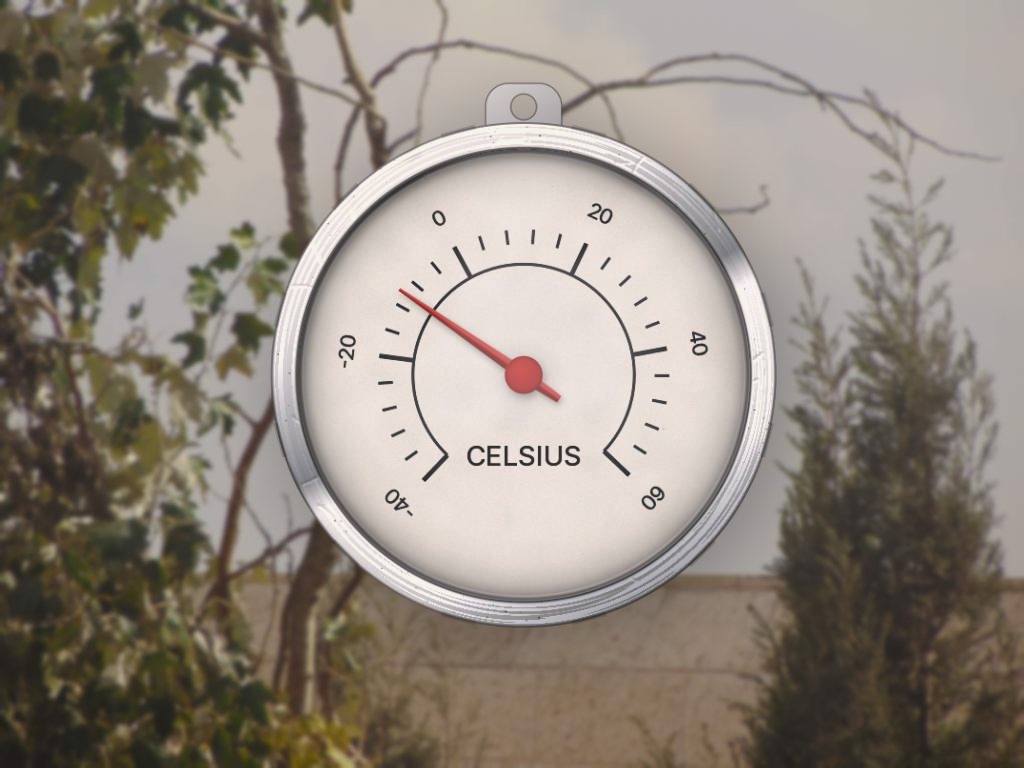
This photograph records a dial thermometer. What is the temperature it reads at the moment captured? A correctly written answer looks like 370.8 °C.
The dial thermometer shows -10 °C
